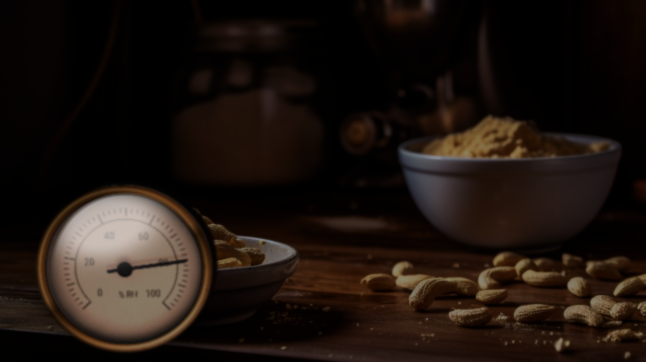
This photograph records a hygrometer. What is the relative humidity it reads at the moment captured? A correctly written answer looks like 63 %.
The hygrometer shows 80 %
